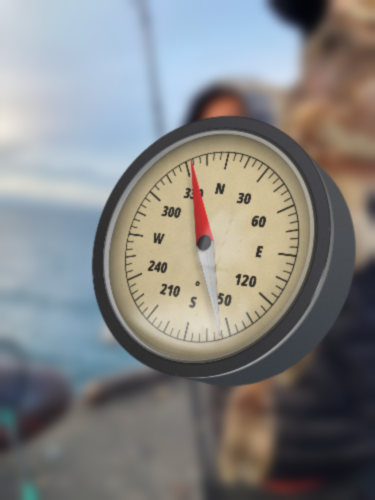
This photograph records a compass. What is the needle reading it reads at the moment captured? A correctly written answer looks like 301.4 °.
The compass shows 335 °
